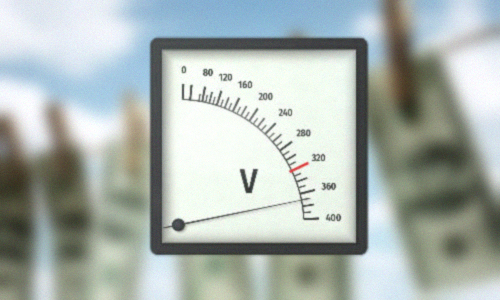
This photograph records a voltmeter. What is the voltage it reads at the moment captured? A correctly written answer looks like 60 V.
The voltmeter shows 370 V
